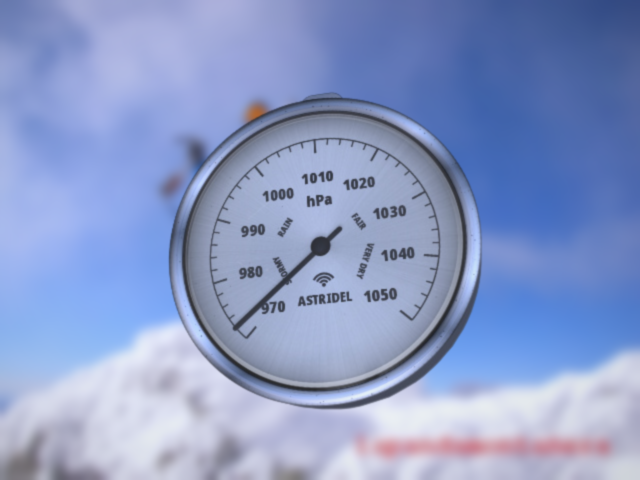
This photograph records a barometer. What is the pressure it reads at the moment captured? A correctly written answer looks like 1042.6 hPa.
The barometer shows 972 hPa
